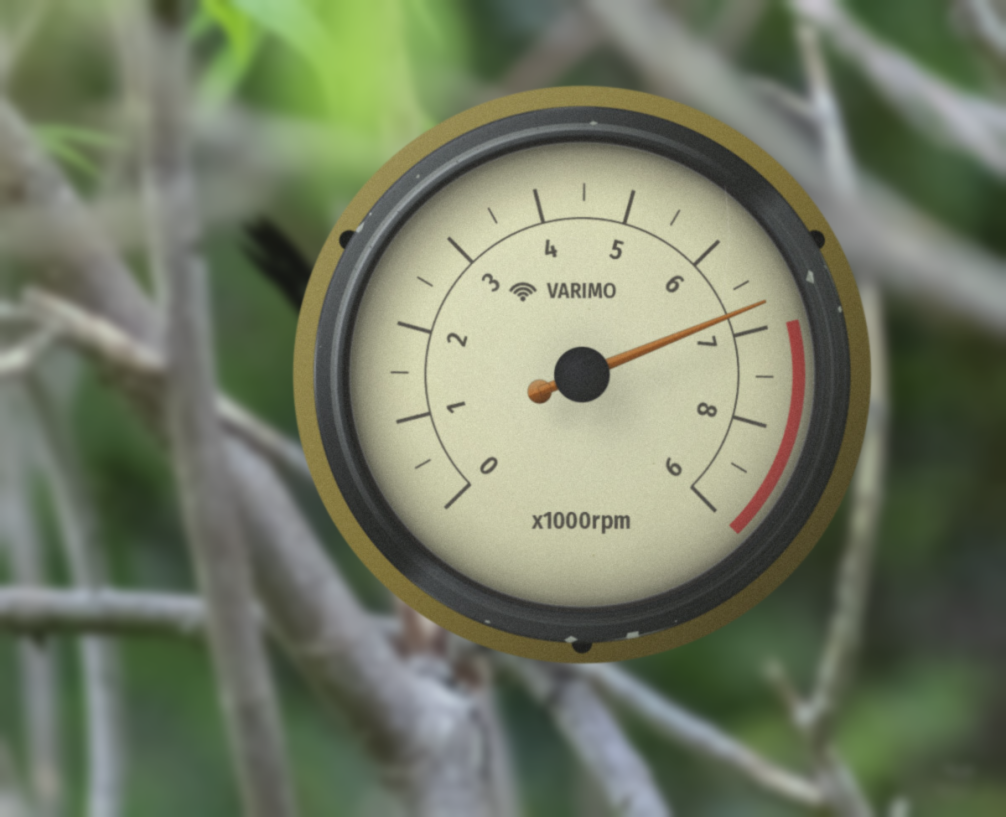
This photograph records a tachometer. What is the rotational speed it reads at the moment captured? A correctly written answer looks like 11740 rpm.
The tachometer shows 6750 rpm
